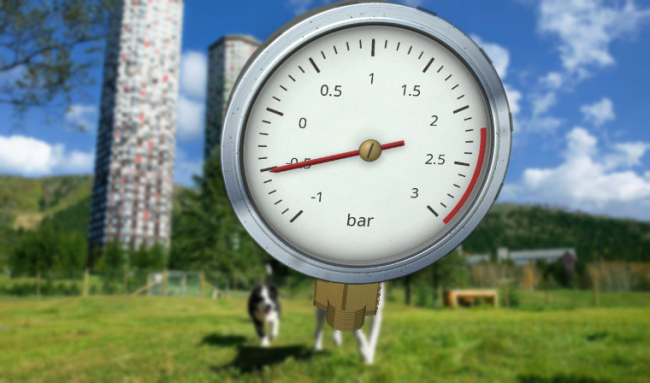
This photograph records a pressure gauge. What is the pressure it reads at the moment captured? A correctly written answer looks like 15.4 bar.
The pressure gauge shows -0.5 bar
